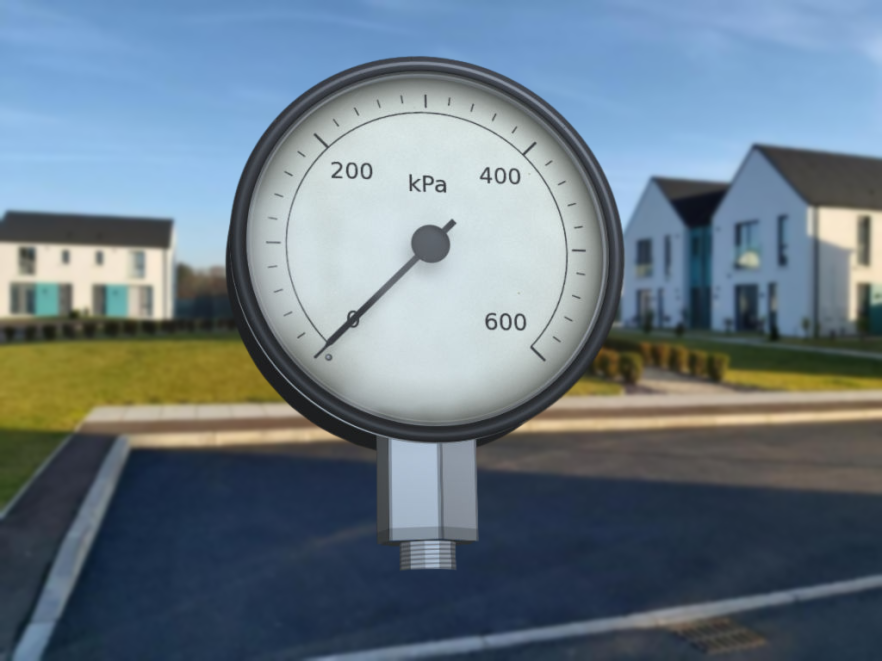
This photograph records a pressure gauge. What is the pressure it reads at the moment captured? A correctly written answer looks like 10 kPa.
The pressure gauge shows 0 kPa
